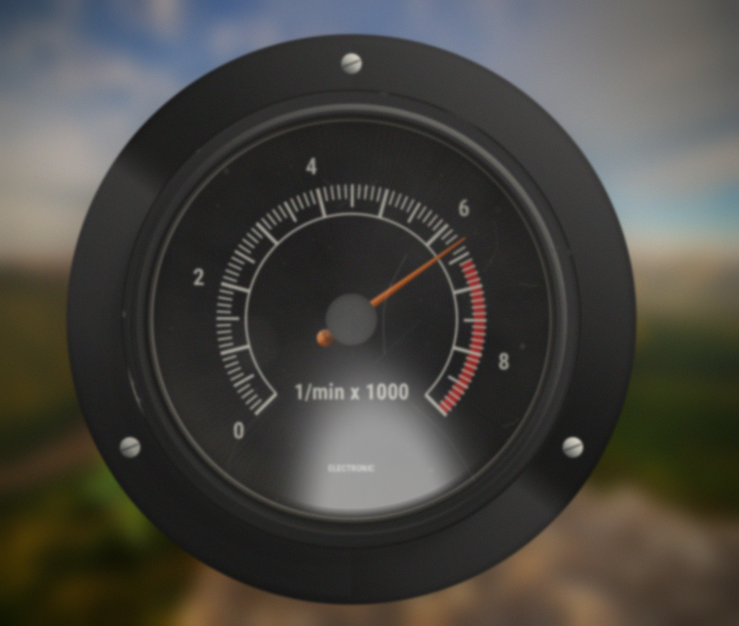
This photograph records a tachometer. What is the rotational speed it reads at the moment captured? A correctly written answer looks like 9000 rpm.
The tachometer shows 6300 rpm
